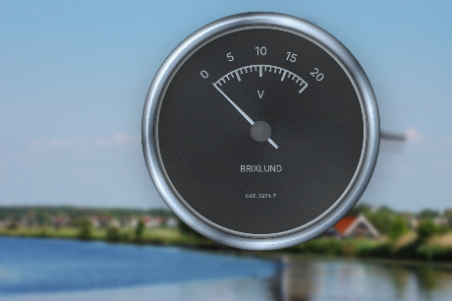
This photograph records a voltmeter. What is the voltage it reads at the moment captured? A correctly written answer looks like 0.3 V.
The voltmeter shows 0 V
